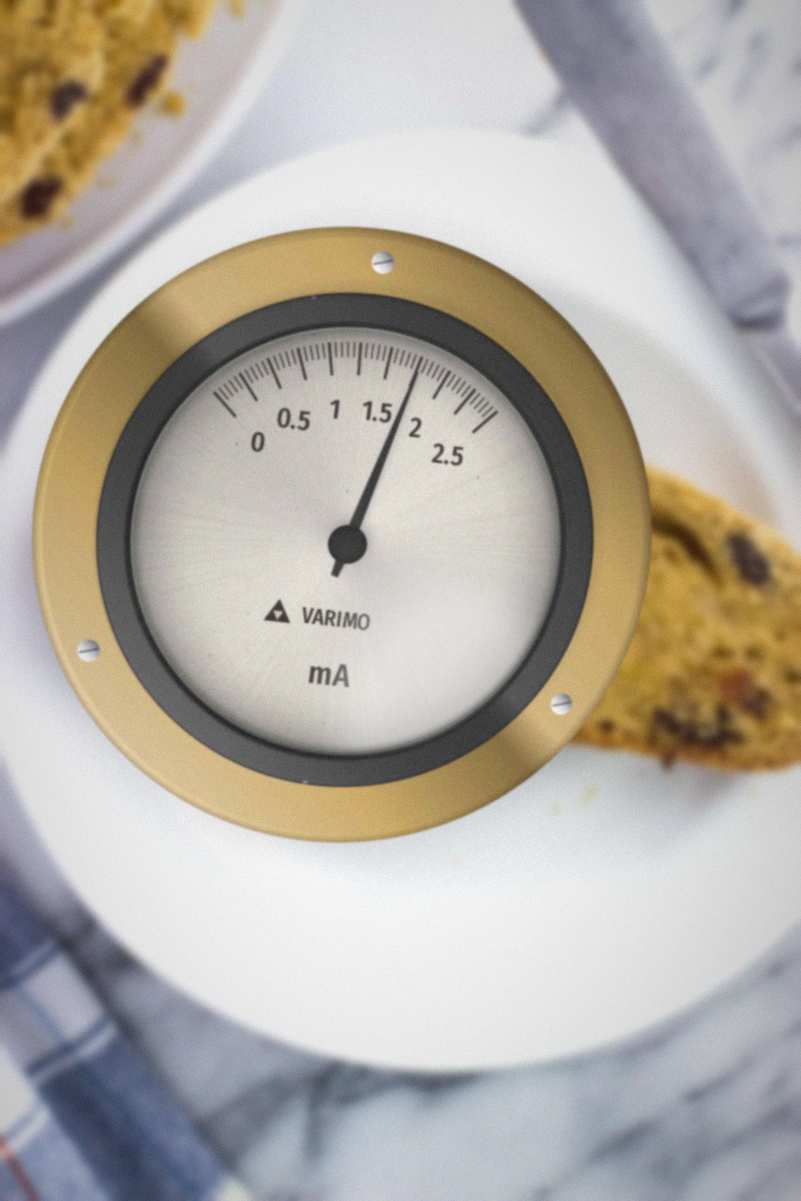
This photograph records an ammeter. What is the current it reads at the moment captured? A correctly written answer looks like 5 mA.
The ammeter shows 1.75 mA
